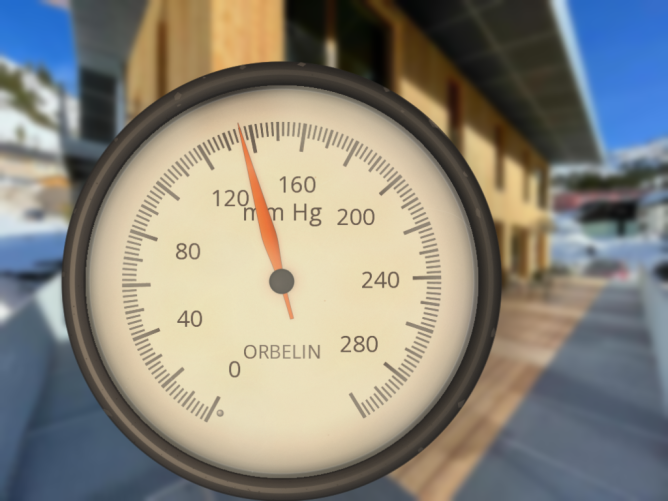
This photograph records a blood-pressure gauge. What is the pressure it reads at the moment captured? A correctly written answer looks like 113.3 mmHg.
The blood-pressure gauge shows 136 mmHg
